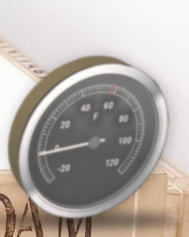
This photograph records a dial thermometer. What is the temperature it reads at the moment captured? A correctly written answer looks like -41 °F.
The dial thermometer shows 0 °F
